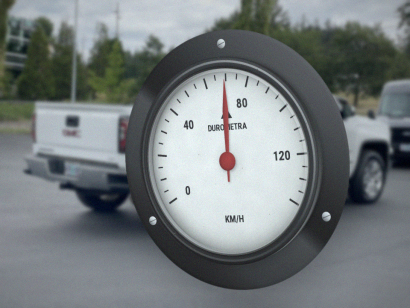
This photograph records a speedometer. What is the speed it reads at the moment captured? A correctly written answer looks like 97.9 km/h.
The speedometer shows 70 km/h
